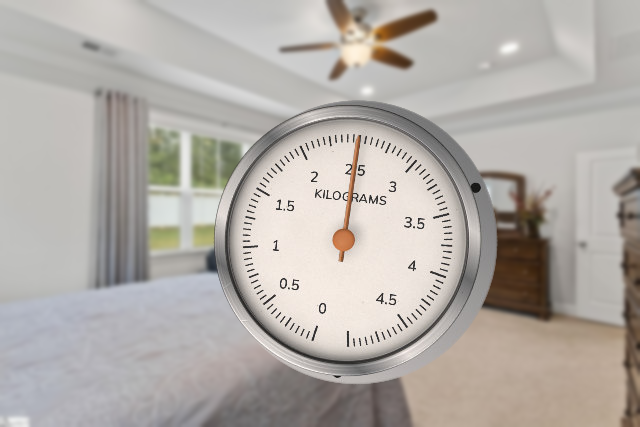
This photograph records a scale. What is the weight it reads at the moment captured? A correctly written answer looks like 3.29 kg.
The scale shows 2.5 kg
